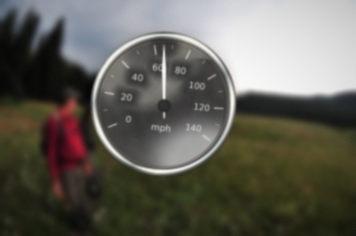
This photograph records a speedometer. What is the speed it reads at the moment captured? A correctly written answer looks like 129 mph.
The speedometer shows 65 mph
